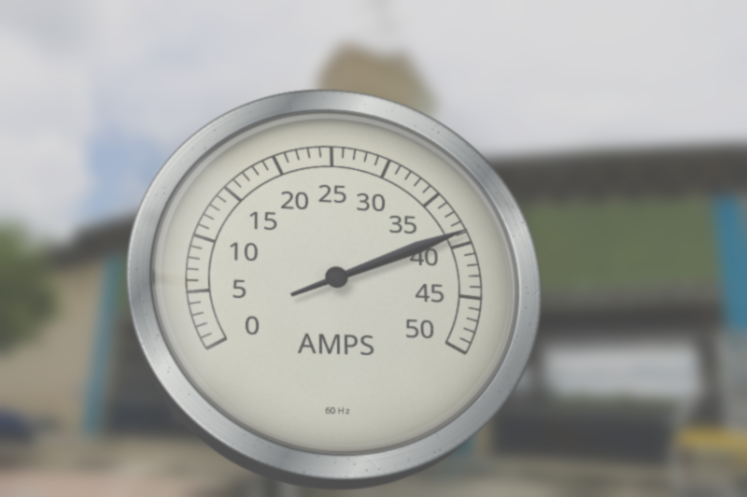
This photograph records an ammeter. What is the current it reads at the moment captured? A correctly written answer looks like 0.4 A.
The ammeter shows 39 A
